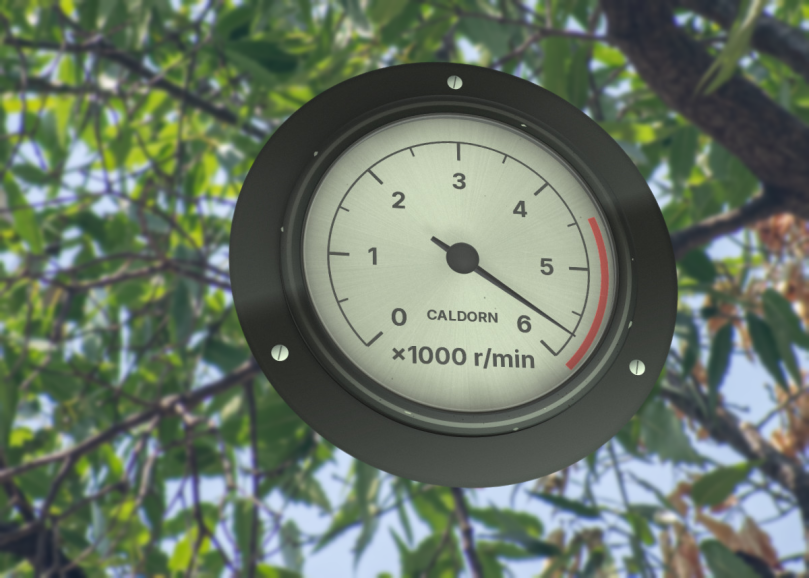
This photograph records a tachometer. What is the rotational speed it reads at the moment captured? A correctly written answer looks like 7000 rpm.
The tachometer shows 5750 rpm
